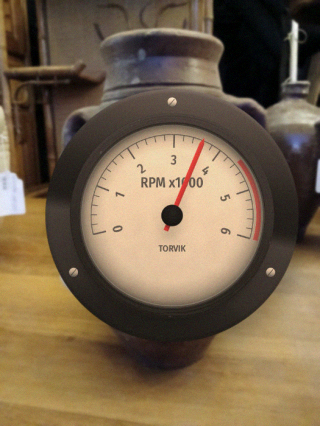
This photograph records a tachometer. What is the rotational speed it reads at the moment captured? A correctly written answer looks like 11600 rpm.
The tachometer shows 3600 rpm
